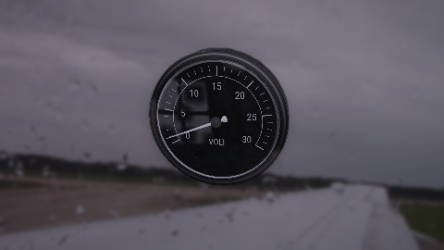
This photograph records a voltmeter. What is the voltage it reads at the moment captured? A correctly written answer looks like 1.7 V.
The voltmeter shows 1 V
